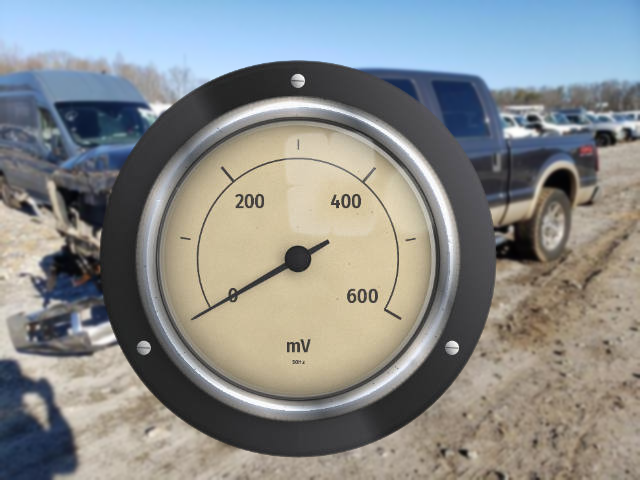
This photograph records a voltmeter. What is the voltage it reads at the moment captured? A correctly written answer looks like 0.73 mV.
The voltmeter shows 0 mV
